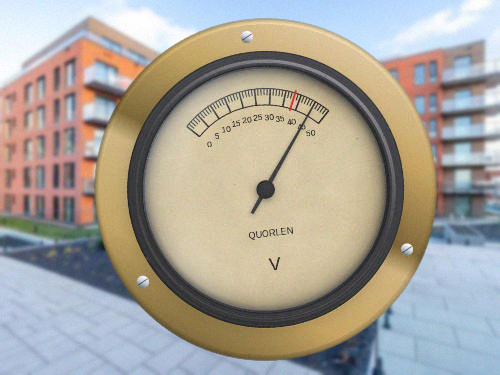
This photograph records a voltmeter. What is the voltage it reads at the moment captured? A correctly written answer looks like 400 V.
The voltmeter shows 45 V
